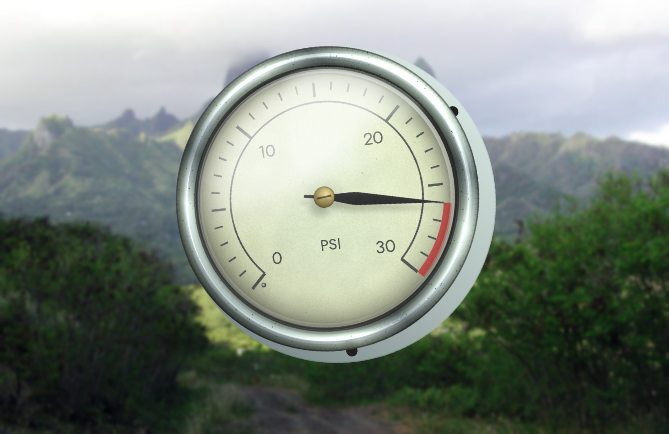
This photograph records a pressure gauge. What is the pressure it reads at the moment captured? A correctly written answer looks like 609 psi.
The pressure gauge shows 26 psi
